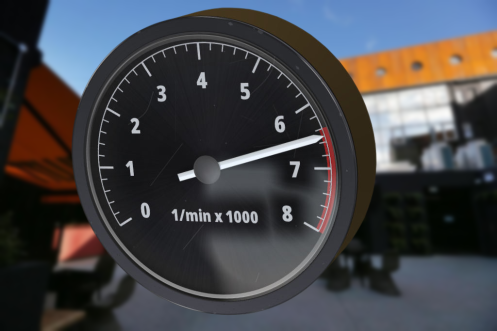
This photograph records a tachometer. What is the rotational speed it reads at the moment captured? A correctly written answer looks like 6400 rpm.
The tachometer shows 6500 rpm
